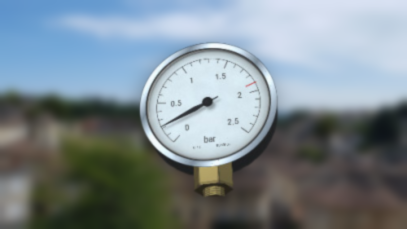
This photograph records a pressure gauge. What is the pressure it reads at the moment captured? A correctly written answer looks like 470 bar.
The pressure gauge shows 0.2 bar
